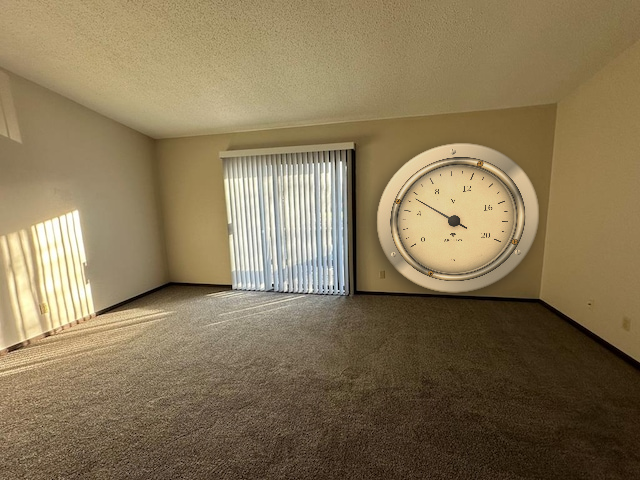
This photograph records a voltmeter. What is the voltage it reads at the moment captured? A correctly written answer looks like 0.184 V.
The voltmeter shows 5.5 V
